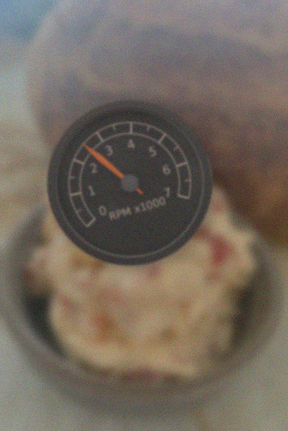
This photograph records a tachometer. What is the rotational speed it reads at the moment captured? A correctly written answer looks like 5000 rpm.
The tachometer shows 2500 rpm
